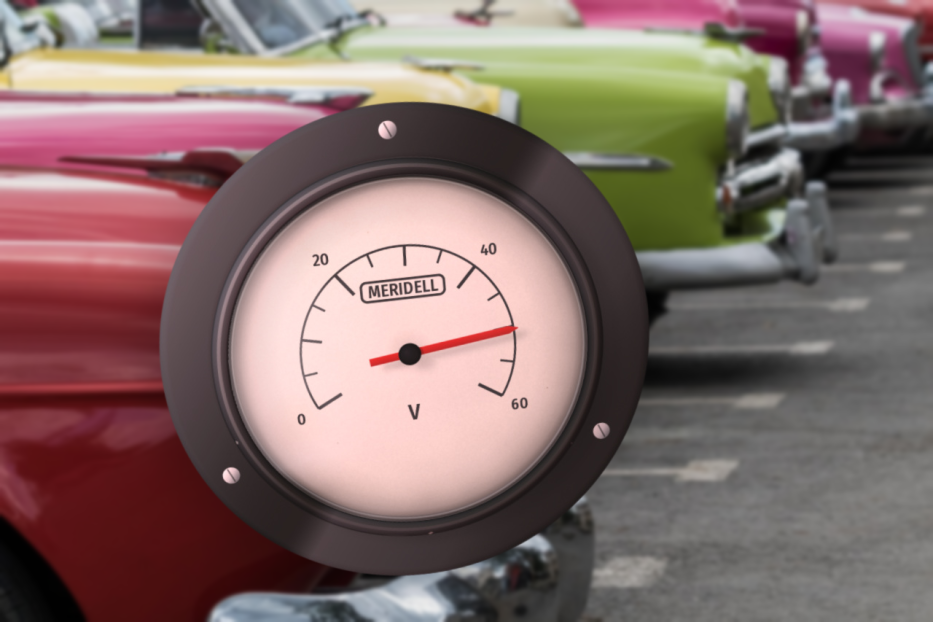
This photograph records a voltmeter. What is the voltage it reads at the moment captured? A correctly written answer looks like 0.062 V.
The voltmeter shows 50 V
